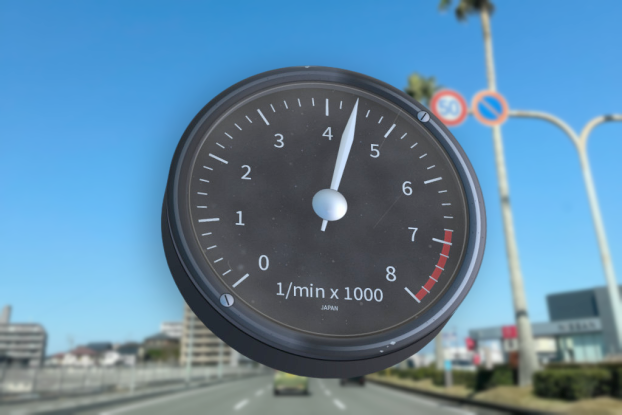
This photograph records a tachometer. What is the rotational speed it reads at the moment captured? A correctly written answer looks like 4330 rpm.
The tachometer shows 4400 rpm
